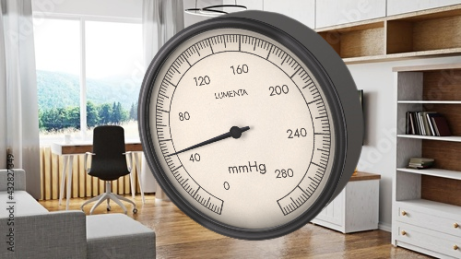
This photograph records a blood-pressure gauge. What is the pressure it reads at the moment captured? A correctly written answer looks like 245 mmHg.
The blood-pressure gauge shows 50 mmHg
